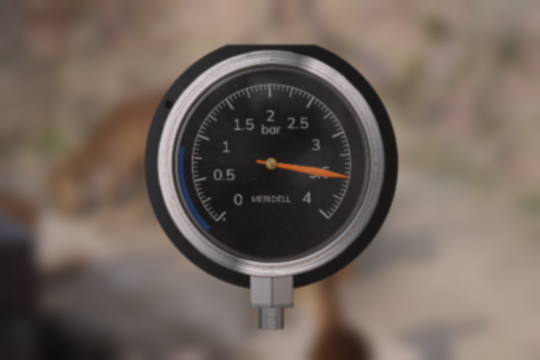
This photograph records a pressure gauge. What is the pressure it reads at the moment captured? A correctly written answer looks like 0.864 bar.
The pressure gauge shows 3.5 bar
